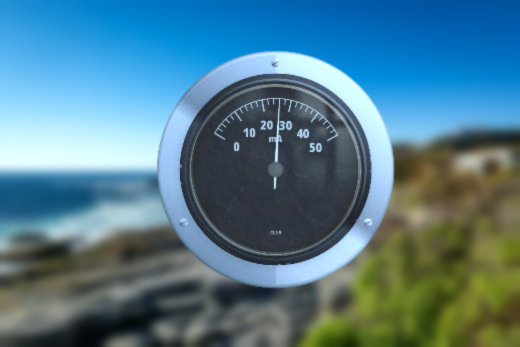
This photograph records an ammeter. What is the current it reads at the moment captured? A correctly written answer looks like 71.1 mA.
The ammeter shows 26 mA
